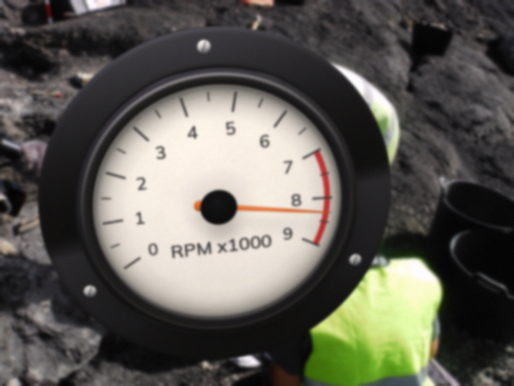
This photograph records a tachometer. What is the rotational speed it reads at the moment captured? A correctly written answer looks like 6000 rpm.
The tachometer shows 8250 rpm
